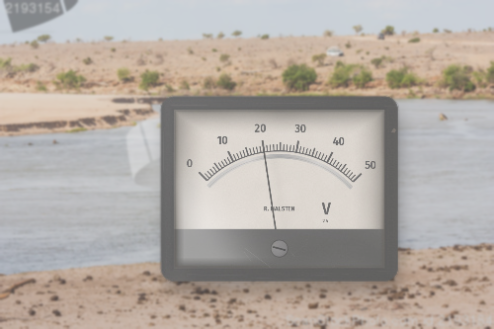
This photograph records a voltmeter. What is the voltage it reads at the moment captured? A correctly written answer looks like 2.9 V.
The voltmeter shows 20 V
